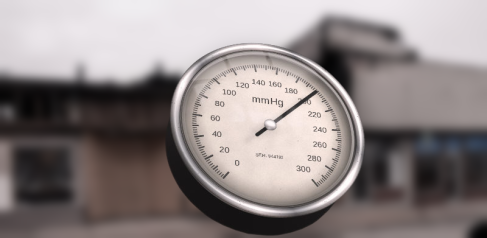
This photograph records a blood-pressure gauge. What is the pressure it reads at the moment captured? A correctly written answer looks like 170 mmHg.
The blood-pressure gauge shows 200 mmHg
